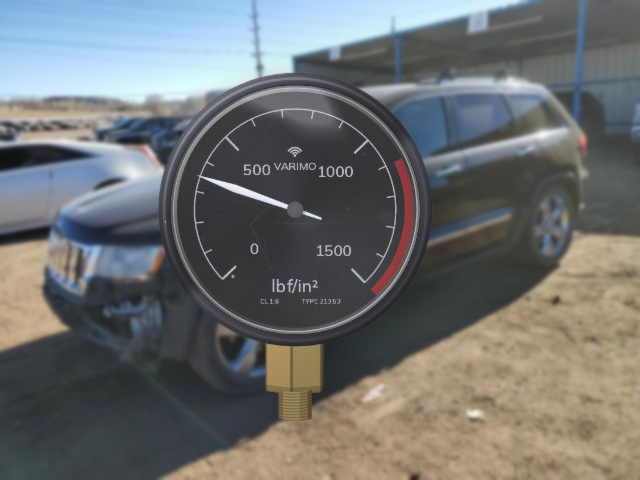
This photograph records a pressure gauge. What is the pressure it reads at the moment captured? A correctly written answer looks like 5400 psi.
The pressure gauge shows 350 psi
